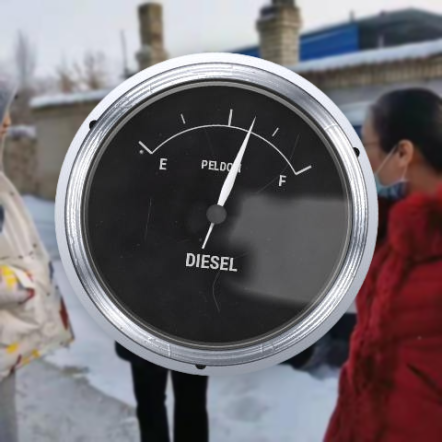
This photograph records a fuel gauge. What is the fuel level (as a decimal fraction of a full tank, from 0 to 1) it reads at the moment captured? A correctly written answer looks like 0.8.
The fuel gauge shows 0.625
